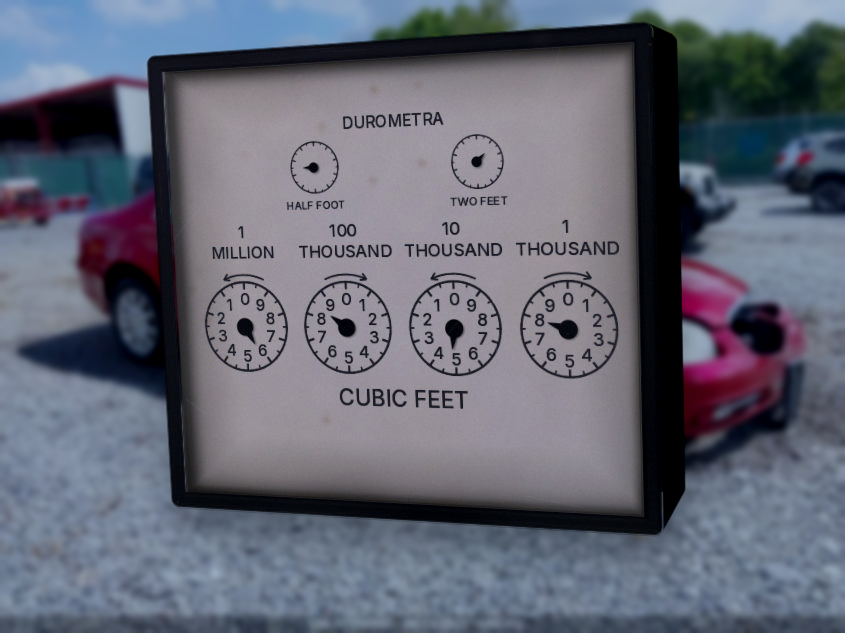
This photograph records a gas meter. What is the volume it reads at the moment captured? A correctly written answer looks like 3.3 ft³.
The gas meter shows 584800 ft³
